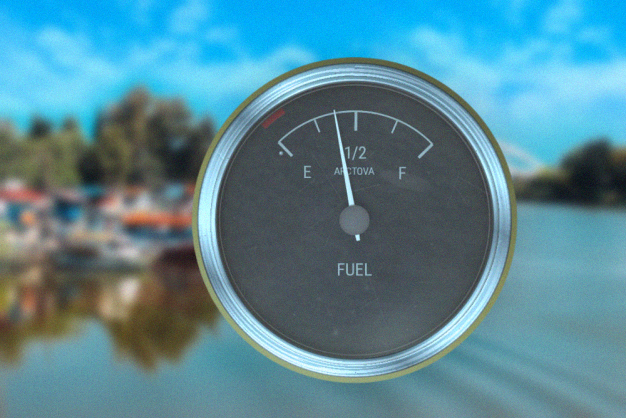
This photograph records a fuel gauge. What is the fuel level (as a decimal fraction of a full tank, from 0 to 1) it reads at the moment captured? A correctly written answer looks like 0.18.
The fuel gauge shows 0.375
